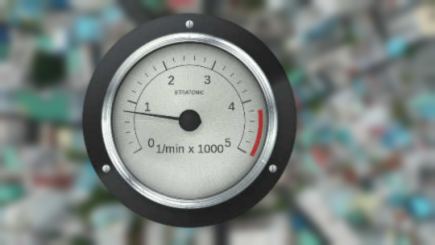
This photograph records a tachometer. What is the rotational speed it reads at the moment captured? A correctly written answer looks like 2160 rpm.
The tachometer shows 800 rpm
